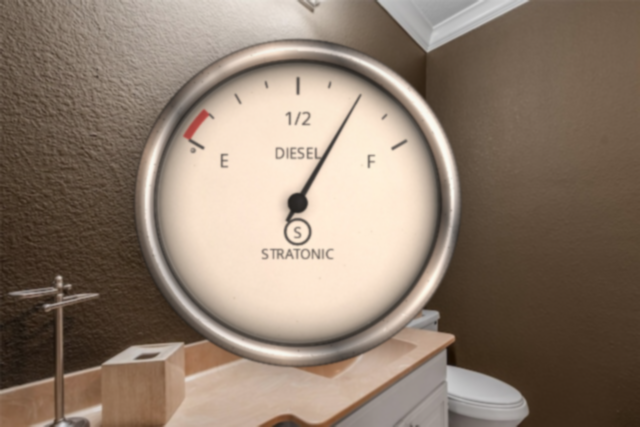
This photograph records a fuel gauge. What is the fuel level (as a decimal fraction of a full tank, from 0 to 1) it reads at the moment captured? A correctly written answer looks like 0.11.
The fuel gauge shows 0.75
